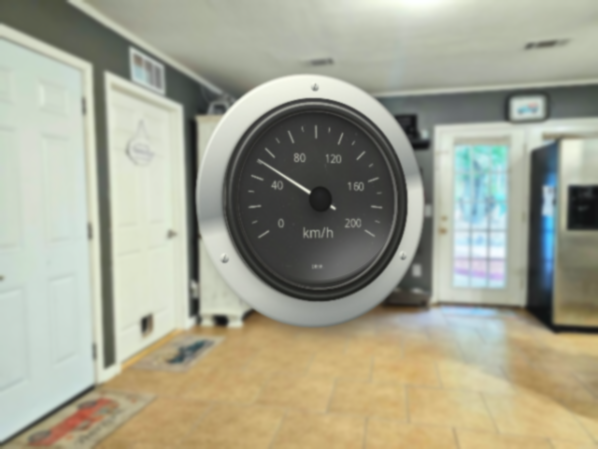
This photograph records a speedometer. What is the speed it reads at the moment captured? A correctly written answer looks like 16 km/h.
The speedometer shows 50 km/h
